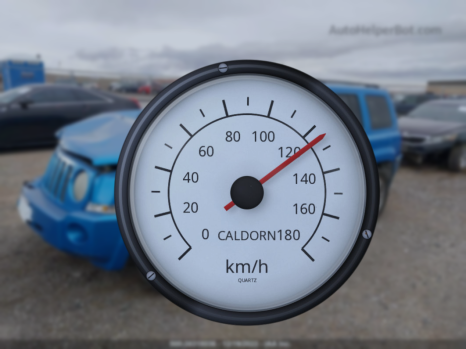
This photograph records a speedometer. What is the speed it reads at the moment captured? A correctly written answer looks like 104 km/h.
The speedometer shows 125 km/h
